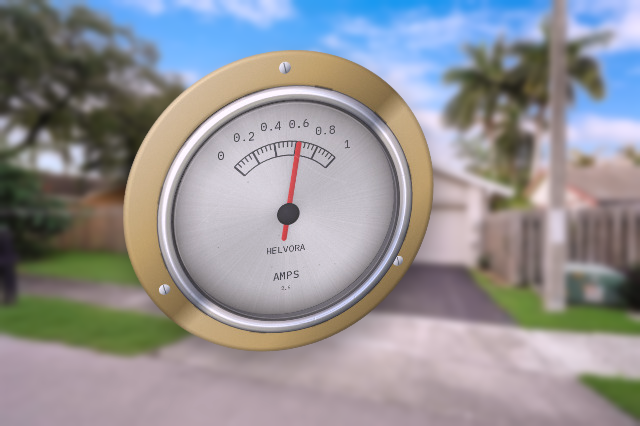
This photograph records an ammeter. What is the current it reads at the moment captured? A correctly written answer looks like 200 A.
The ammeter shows 0.6 A
